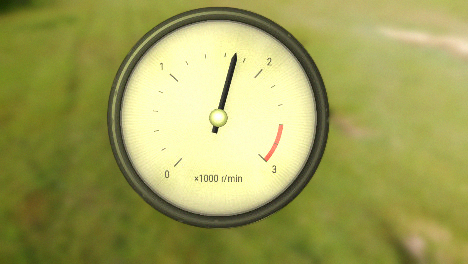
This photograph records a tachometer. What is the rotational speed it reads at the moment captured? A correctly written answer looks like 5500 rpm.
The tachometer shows 1700 rpm
